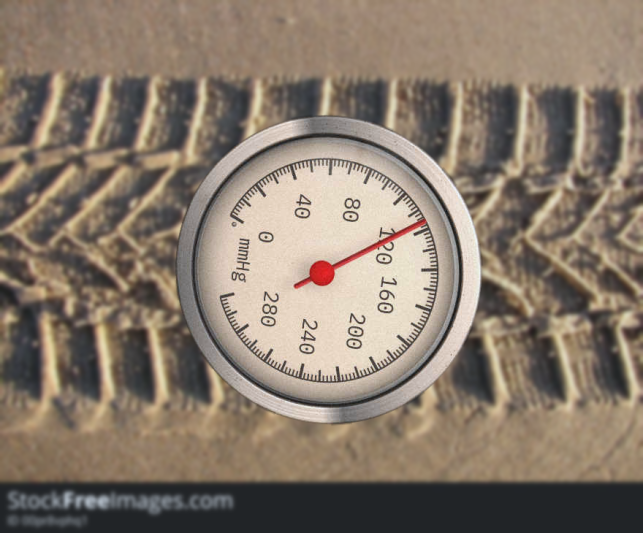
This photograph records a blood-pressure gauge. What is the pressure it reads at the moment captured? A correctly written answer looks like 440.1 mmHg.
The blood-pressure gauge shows 116 mmHg
